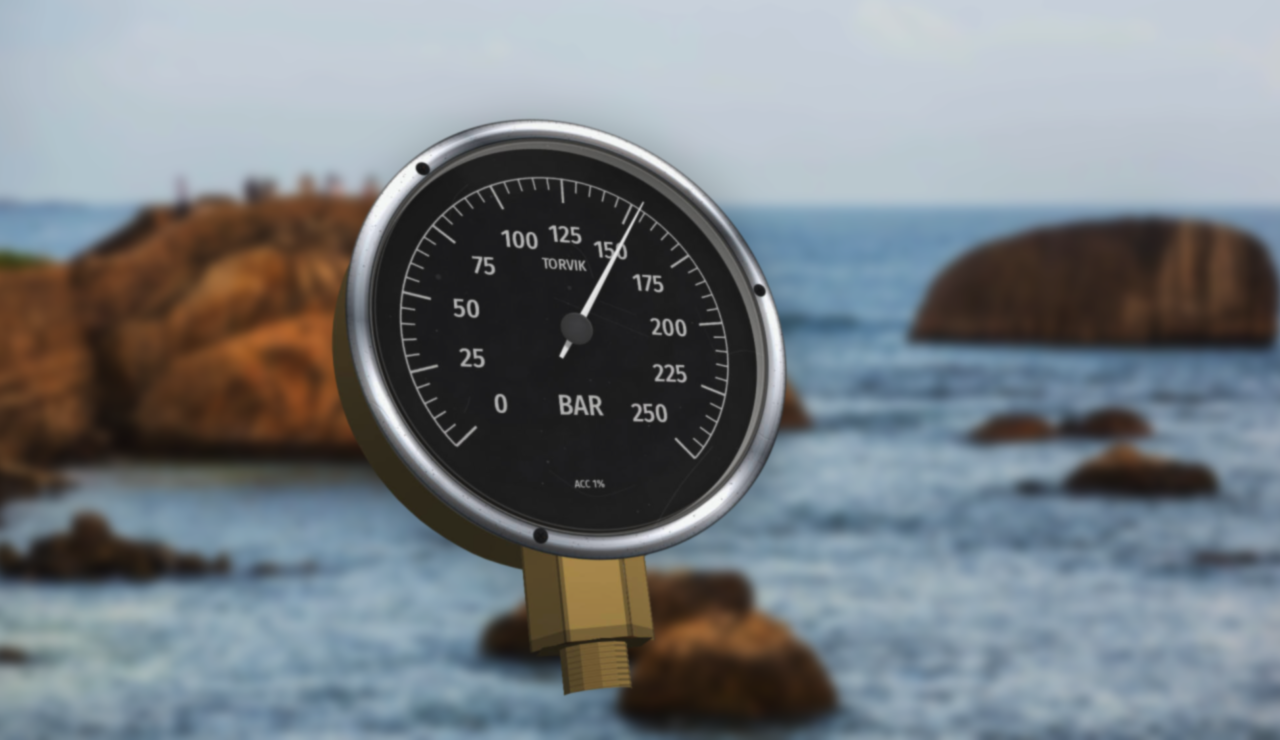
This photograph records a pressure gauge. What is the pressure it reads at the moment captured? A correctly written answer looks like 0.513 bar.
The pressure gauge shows 152.5 bar
